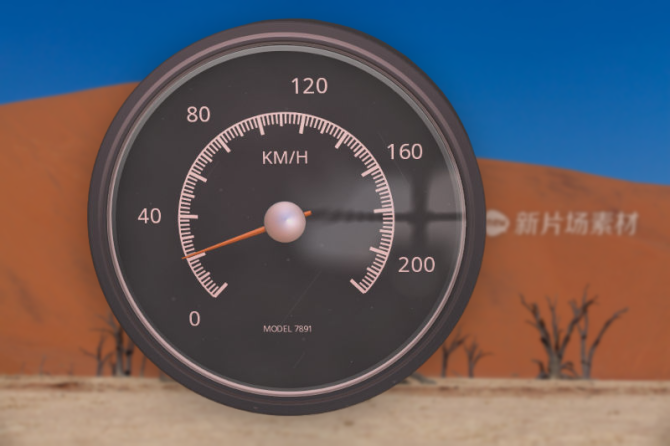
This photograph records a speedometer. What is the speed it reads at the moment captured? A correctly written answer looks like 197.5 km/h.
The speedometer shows 22 km/h
